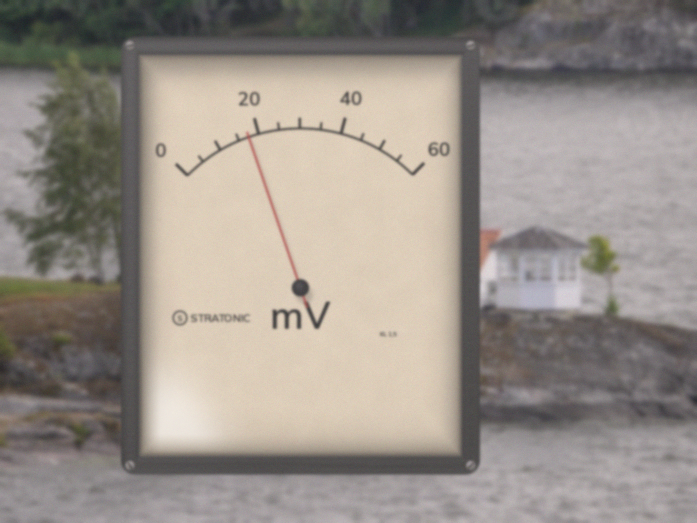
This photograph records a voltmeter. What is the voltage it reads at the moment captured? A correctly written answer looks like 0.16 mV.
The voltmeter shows 17.5 mV
